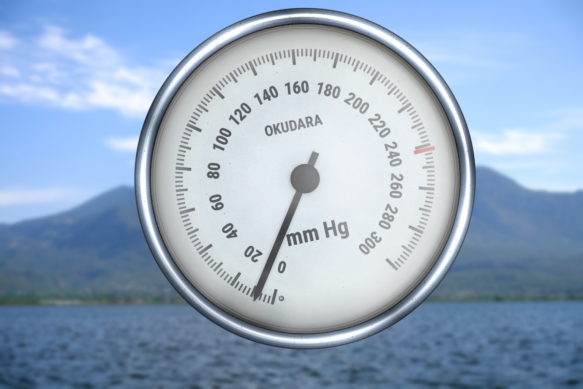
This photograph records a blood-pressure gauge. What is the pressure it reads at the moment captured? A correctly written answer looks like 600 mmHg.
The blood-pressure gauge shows 8 mmHg
